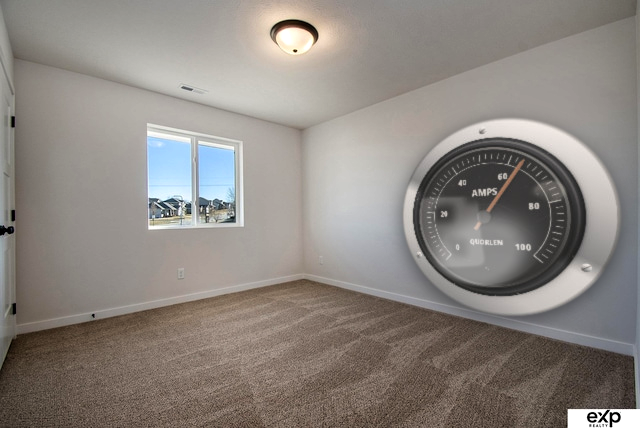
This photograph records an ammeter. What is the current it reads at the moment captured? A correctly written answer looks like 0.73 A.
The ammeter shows 64 A
